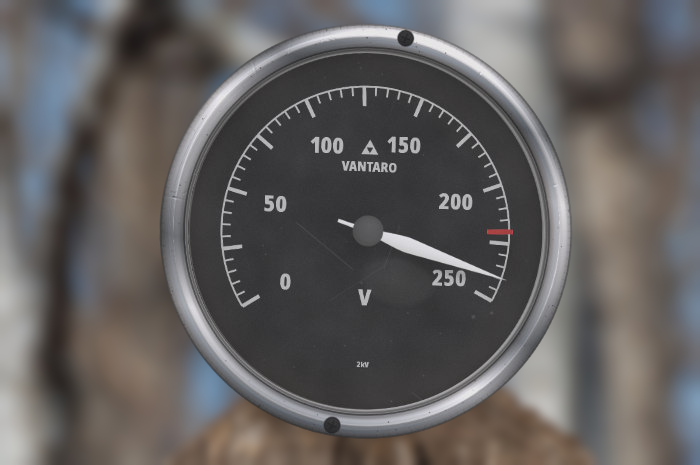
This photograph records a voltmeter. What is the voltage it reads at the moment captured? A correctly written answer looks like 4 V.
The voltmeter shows 240 V
